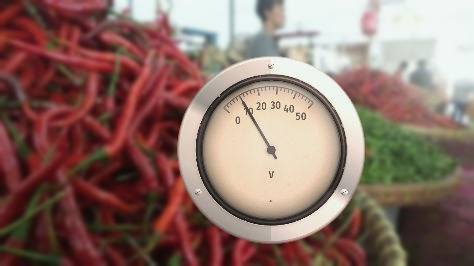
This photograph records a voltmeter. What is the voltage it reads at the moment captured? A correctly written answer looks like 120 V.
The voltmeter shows 10 V
